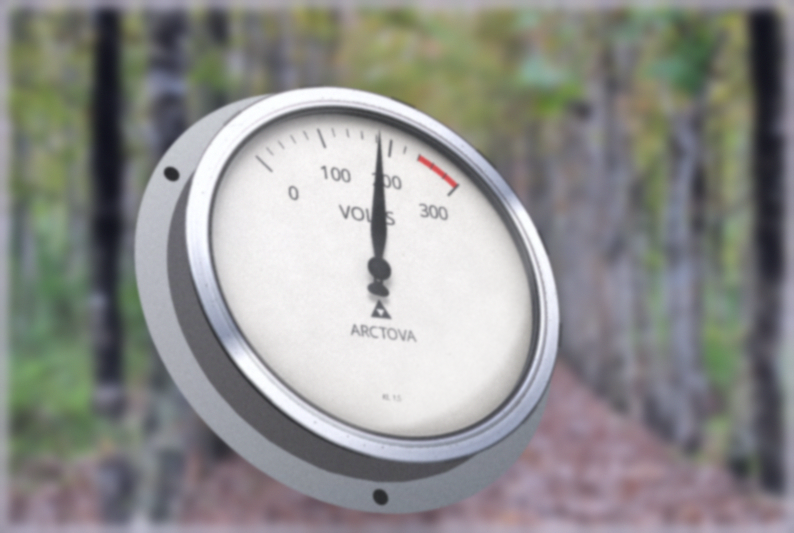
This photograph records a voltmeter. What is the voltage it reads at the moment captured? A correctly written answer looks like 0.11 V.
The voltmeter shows 180 V
